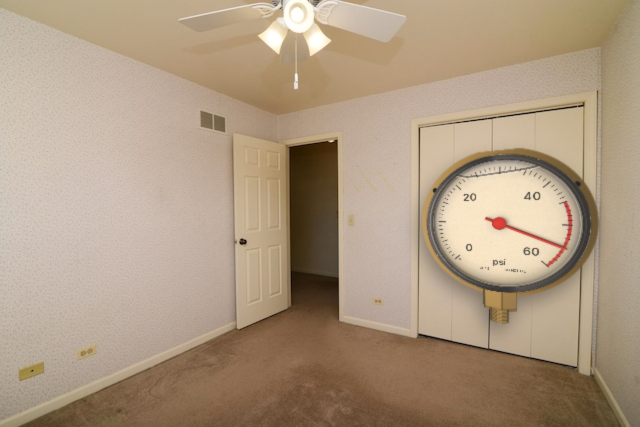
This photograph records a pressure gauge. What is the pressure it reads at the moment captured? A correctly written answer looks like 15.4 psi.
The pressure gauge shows 55 psi
